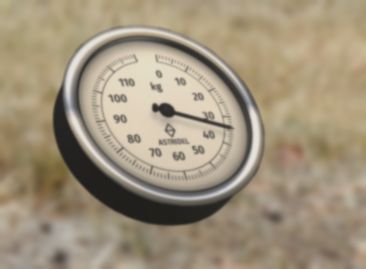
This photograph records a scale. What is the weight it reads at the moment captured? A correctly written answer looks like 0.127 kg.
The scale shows 35 kg
